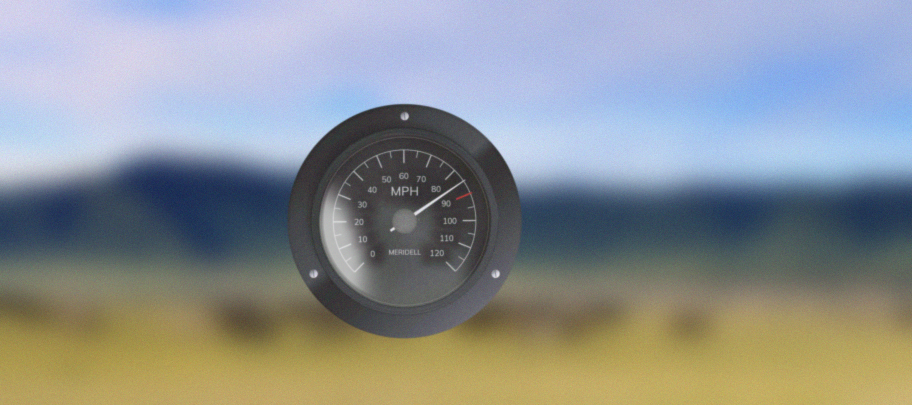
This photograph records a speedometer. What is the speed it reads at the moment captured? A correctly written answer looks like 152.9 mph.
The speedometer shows 85 mph
